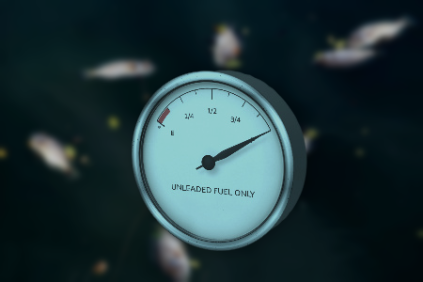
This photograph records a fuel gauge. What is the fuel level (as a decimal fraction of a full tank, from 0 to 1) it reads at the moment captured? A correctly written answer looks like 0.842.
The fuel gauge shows 1
